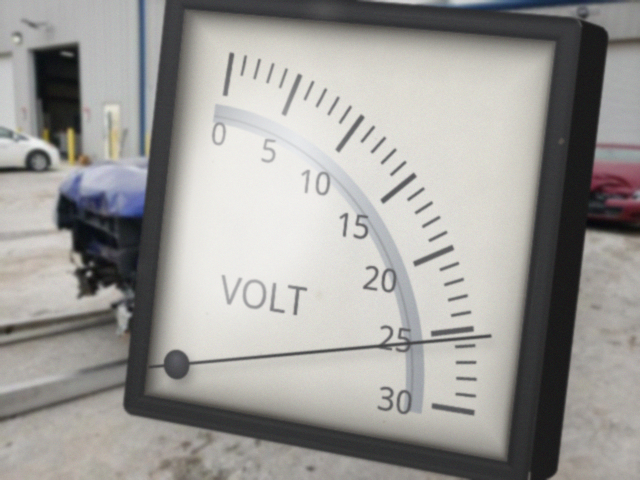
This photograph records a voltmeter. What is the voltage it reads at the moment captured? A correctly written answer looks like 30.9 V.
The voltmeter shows 25.5 V
